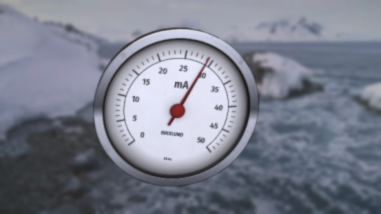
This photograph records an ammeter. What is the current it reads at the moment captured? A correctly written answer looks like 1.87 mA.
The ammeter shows 29 mA
